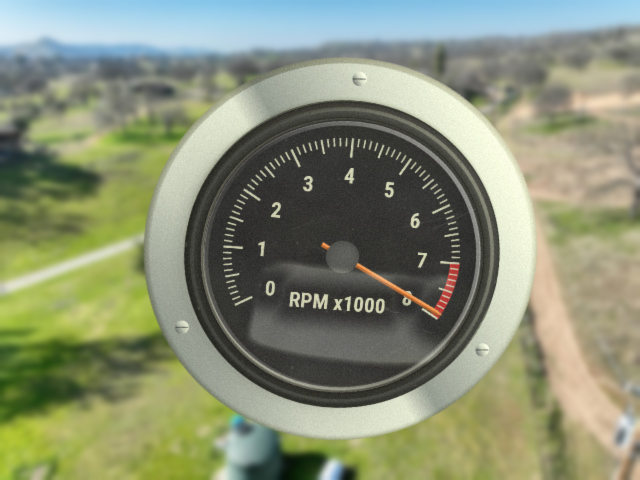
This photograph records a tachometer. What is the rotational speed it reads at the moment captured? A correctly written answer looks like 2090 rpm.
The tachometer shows 7900 rpm
